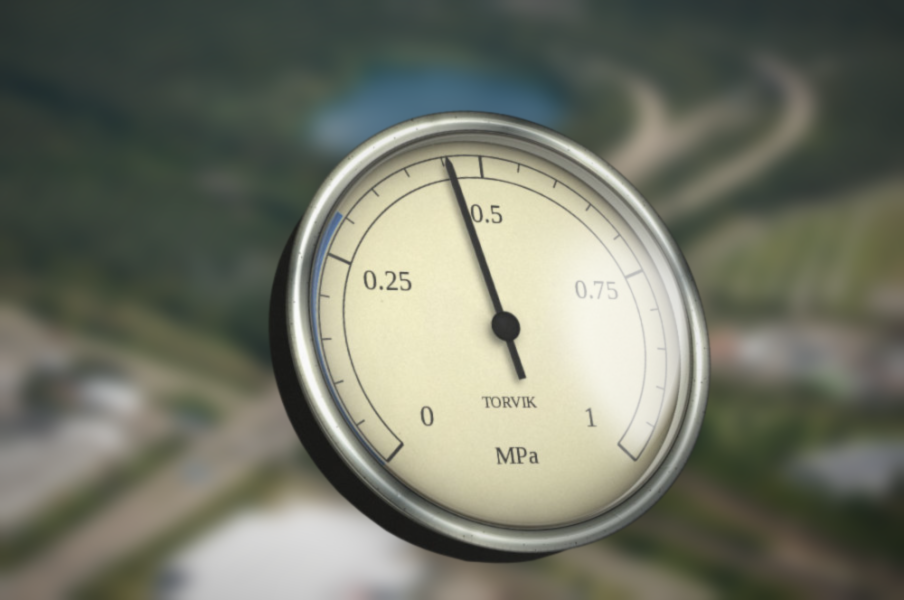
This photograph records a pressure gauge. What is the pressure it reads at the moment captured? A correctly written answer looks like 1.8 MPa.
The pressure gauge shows 0.45 MPa
